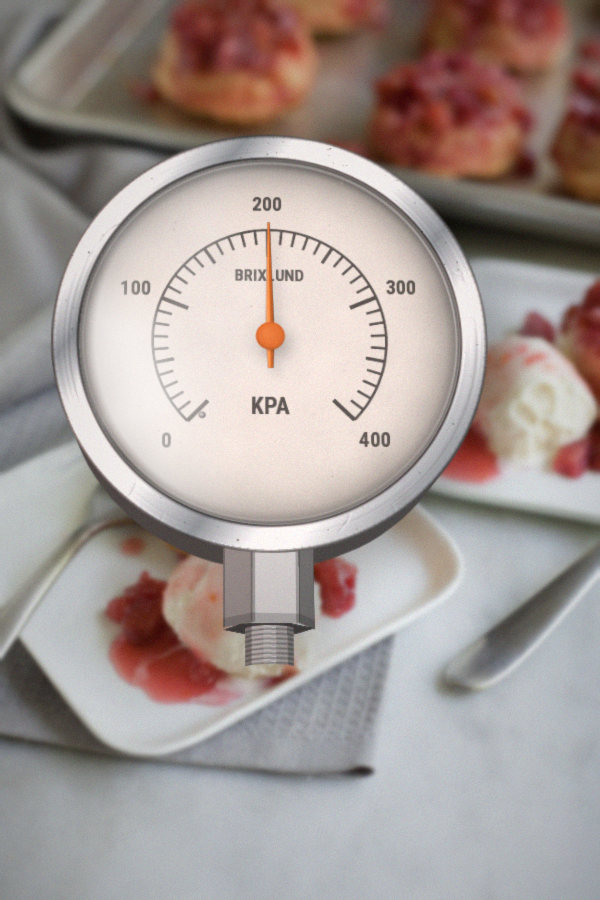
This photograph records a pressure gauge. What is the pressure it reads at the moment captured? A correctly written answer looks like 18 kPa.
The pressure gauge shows 200 kPa
